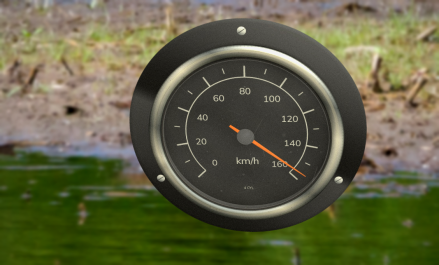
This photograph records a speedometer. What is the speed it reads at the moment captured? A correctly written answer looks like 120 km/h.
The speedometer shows 155 km/h
